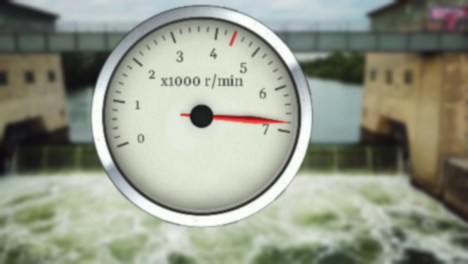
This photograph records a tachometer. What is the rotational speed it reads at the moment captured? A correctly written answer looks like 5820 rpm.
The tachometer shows 6800 rpm
